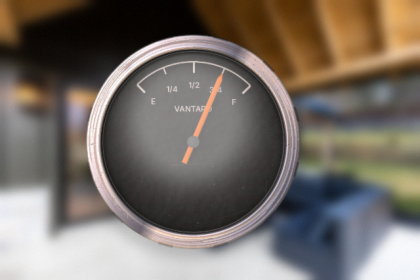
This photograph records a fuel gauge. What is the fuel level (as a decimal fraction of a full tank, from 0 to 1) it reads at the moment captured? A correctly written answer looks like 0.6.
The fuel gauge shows 0.75
